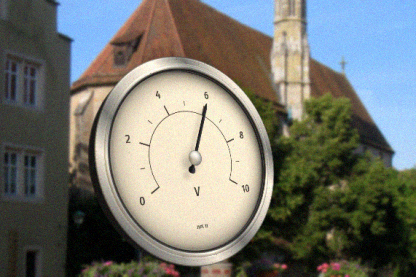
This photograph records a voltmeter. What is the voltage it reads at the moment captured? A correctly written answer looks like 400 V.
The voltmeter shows 6 V
